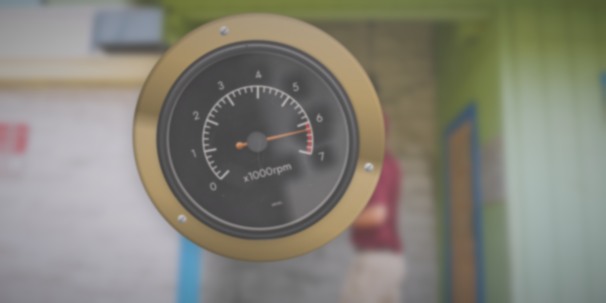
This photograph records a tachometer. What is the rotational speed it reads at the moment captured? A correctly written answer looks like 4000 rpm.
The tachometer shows 6200 rpm
